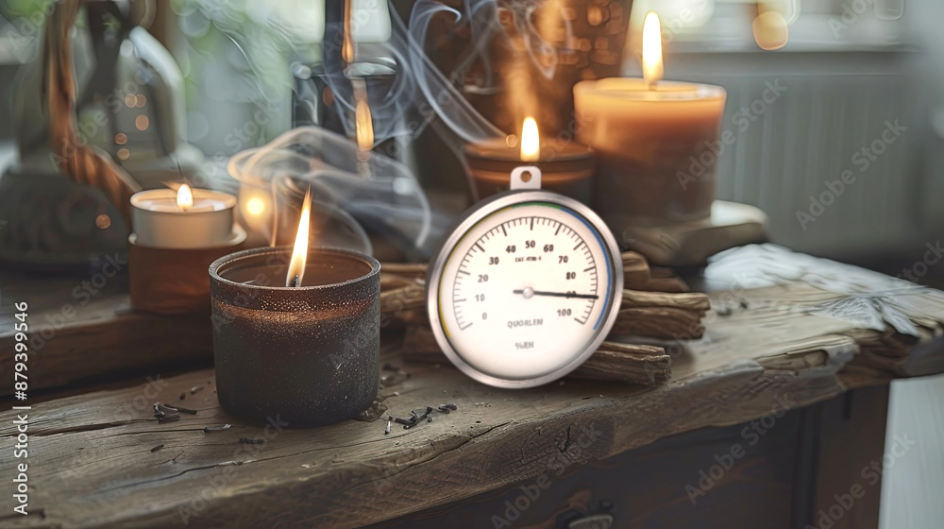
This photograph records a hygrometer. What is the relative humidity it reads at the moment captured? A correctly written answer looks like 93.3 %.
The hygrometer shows 90 %
